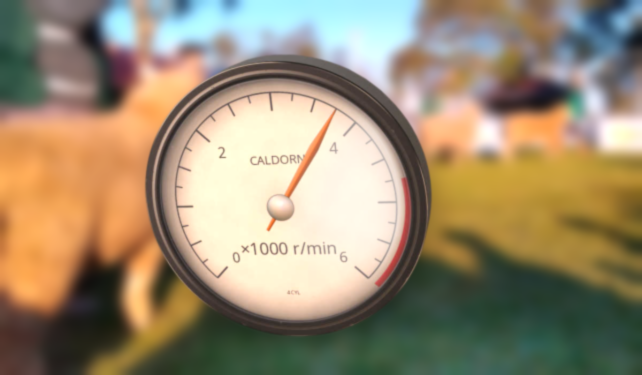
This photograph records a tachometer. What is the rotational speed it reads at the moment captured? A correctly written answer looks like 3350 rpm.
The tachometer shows 3750 rpm
